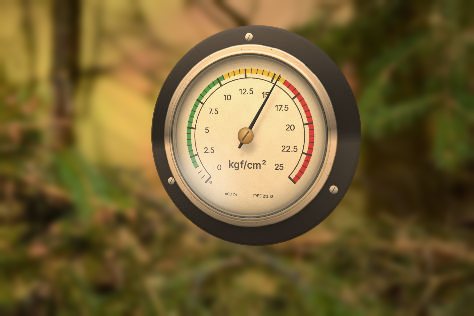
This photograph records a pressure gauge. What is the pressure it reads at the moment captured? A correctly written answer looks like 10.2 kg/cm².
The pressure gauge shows 15.5 kg/cm²
